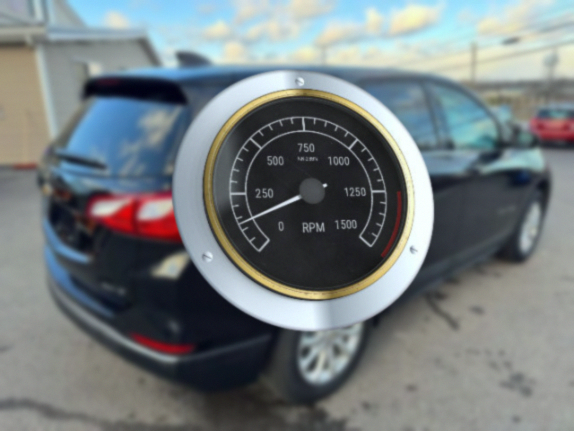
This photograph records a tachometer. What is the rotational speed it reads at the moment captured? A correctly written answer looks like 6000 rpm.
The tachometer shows 125 rpm
